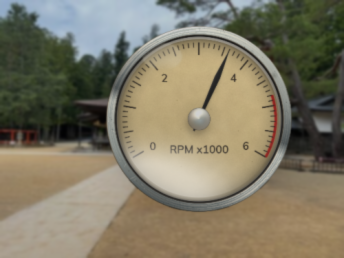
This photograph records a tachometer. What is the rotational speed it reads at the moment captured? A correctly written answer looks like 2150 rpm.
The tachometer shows 3600 rpm
